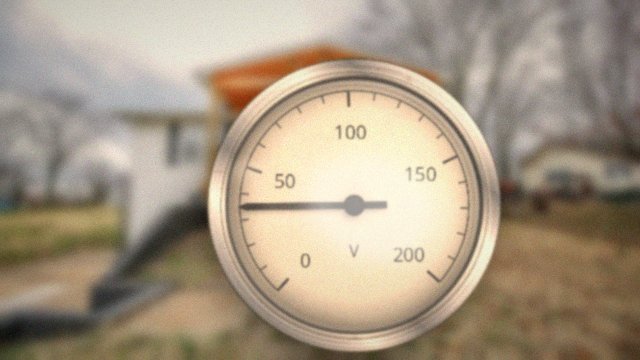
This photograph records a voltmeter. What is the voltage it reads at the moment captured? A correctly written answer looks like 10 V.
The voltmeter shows 35 V
